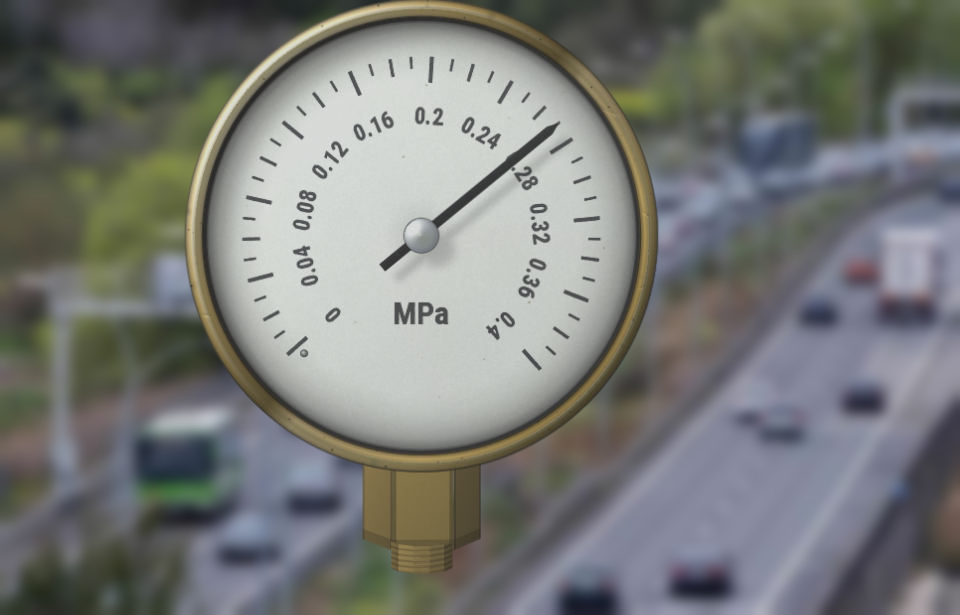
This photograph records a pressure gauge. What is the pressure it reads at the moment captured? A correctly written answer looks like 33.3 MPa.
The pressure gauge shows 0.27 MPa
